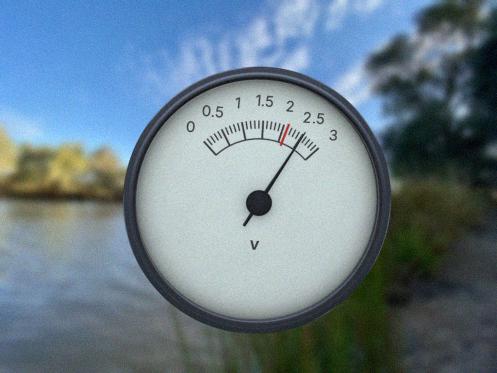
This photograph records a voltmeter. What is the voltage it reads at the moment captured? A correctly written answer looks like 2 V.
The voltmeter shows 2.5 V
